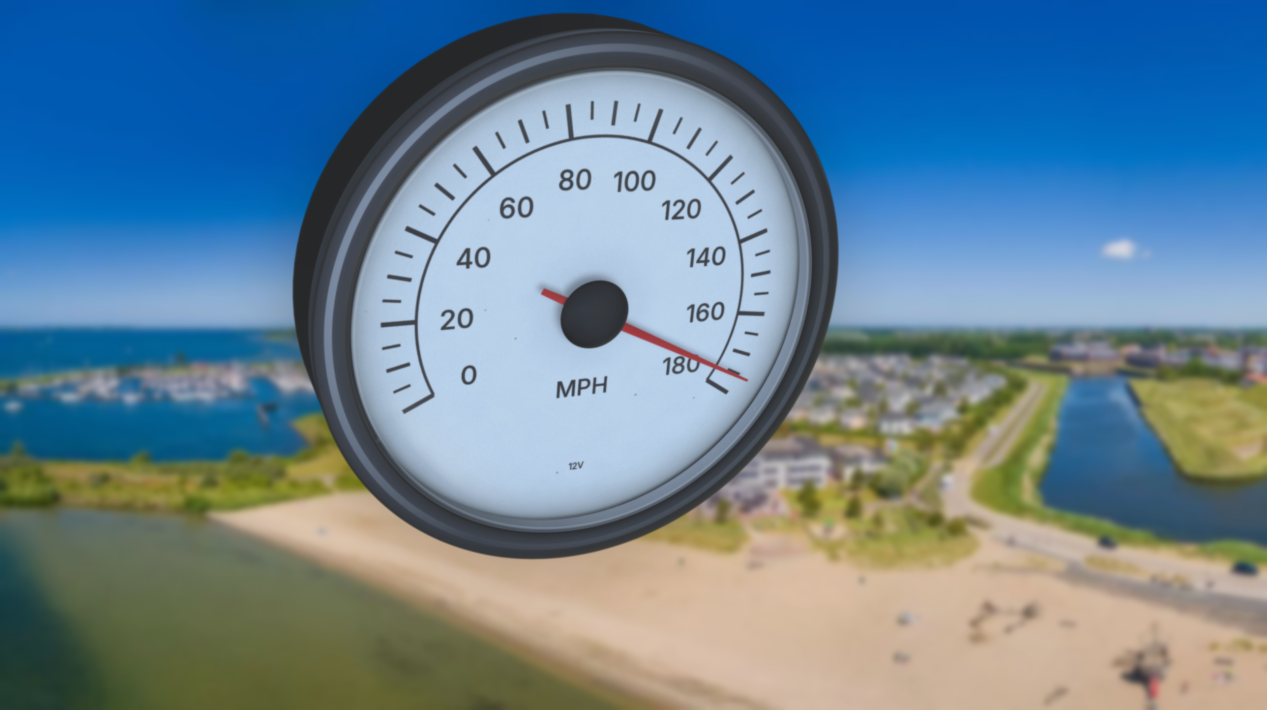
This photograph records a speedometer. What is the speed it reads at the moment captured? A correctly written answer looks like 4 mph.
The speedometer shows 175 mph
